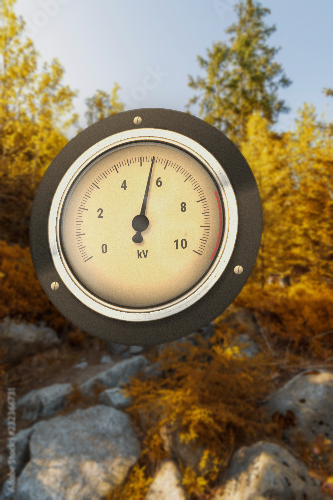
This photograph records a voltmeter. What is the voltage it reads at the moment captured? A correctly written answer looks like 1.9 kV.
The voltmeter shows 5.5 kV
